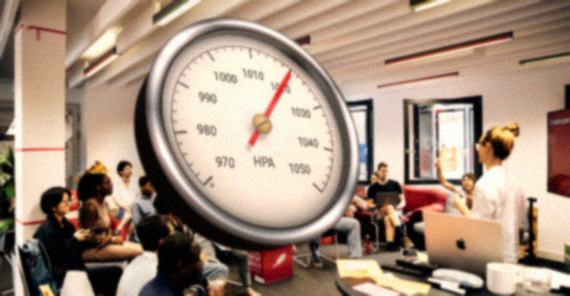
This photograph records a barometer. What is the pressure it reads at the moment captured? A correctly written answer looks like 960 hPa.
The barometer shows 1020 hPa
